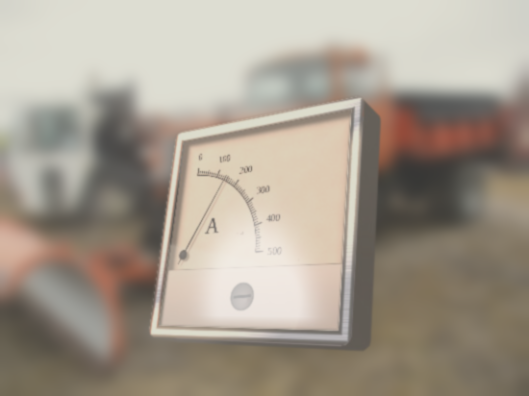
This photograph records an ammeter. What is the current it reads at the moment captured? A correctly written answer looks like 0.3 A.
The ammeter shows 150 A
